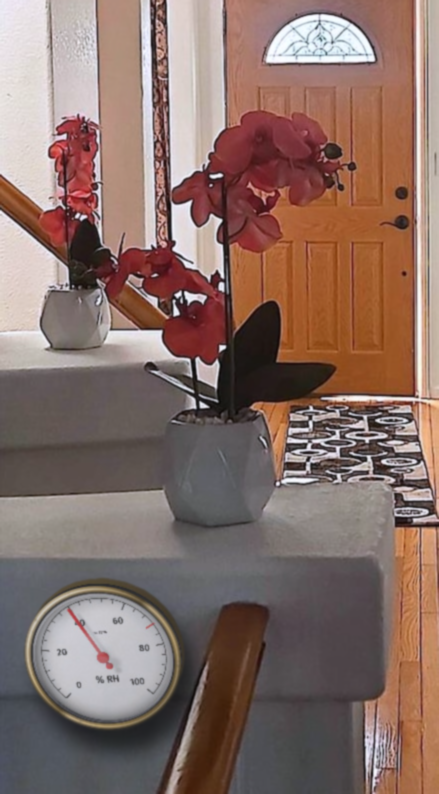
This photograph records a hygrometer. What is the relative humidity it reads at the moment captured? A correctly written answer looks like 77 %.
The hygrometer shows 40 %
